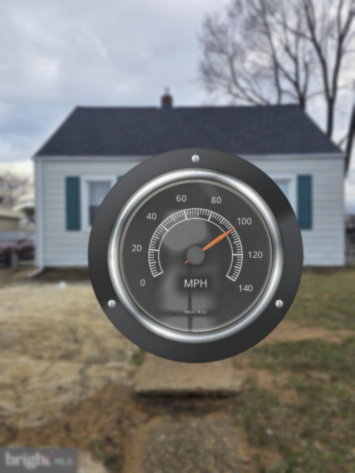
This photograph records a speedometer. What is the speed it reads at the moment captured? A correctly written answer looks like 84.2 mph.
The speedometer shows 100 mph
